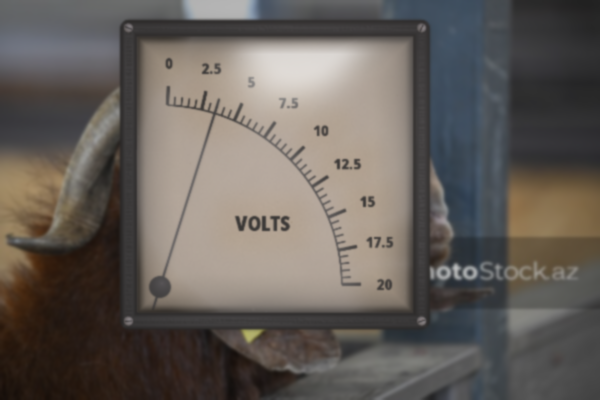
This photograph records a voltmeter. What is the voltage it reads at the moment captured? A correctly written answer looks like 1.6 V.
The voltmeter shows 3.5 V
